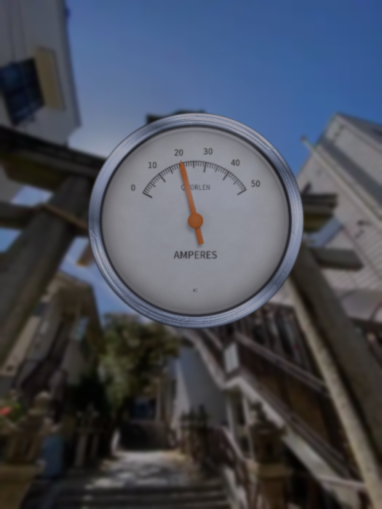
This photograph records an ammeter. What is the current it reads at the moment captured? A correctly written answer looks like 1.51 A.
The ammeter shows 20 A
